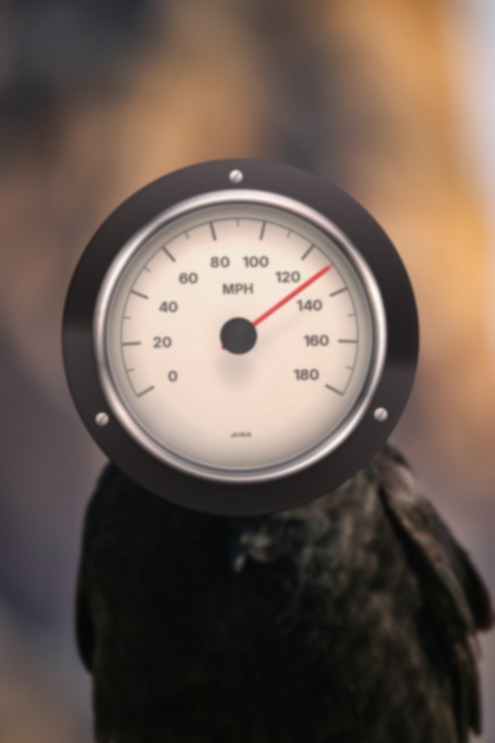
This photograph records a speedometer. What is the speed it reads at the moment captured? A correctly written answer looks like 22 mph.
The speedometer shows 130 mph
